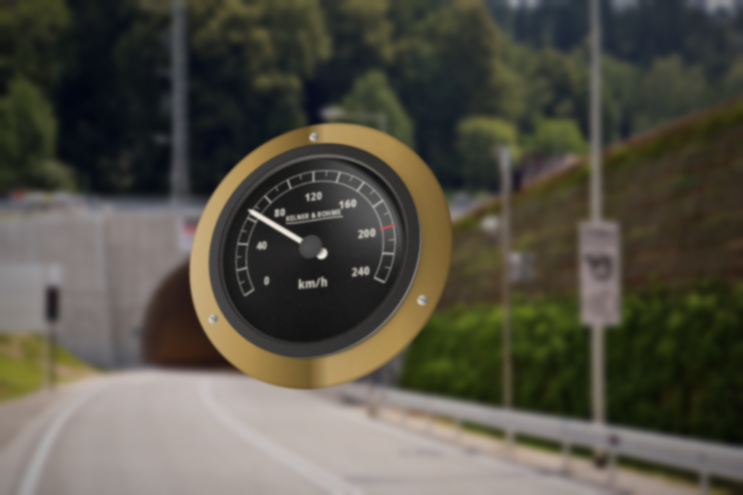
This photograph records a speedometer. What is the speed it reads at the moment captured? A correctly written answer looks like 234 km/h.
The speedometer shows 65 km/h
